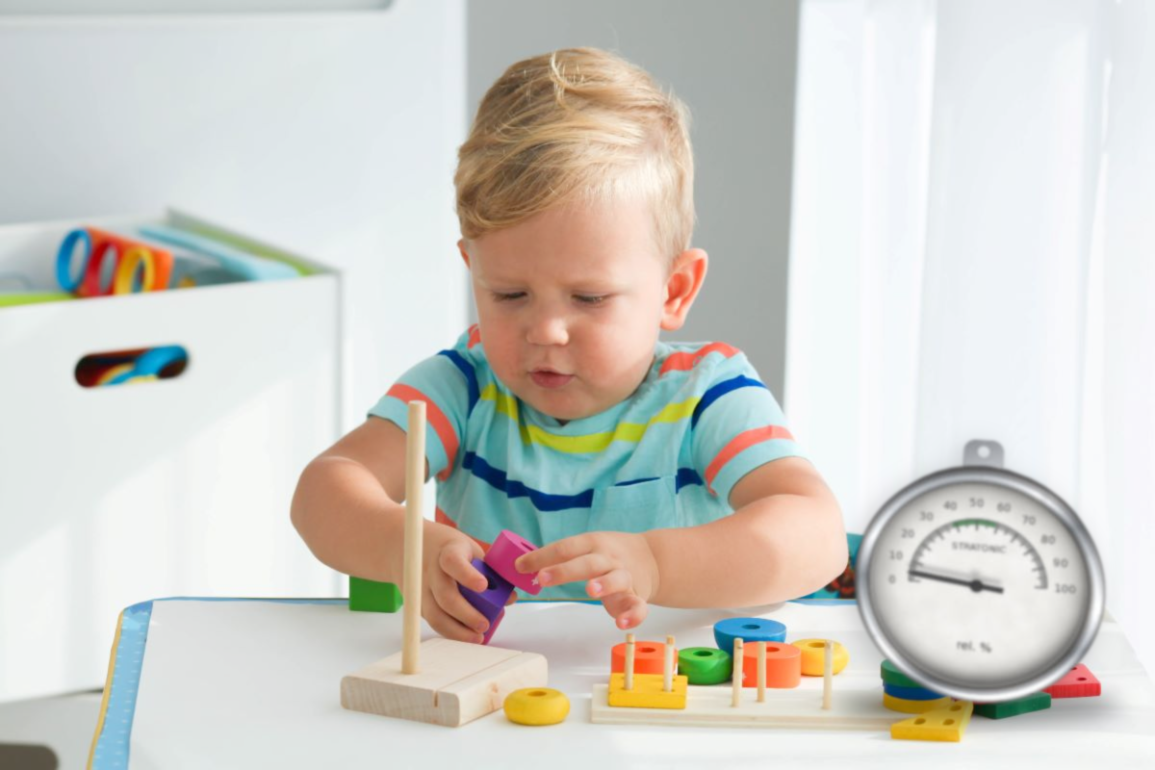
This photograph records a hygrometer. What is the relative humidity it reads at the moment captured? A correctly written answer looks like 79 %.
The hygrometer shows 5 %
